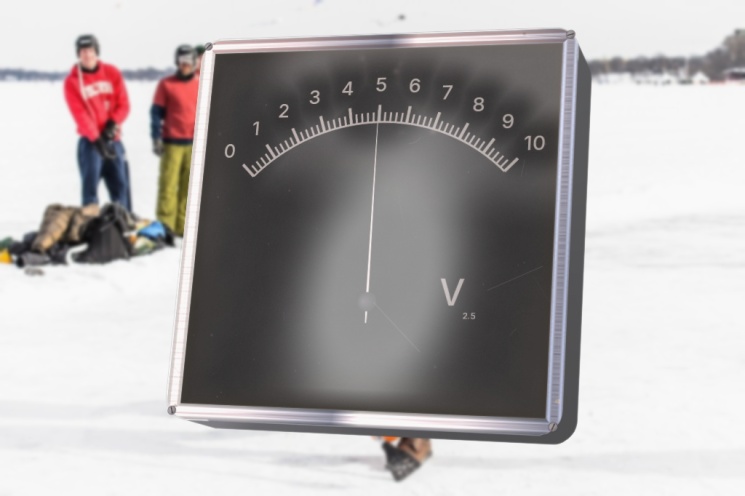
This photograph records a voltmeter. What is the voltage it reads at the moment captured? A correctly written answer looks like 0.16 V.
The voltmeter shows 5 V
